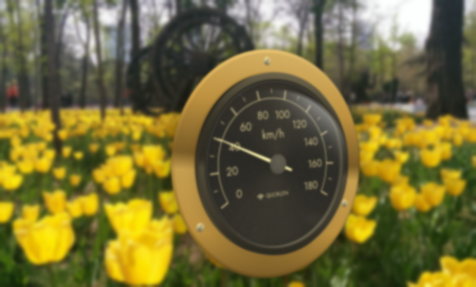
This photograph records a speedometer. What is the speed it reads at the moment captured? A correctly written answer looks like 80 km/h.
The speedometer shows 40 km/h
